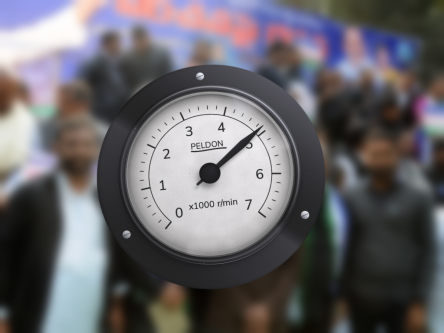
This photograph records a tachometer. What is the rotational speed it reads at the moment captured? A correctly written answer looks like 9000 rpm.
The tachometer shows 4900 rpm
